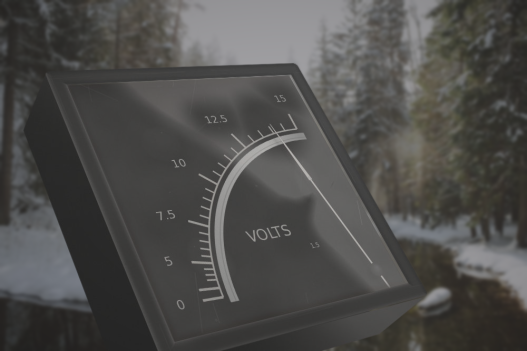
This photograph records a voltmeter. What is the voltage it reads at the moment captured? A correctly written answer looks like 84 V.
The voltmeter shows 14 V
